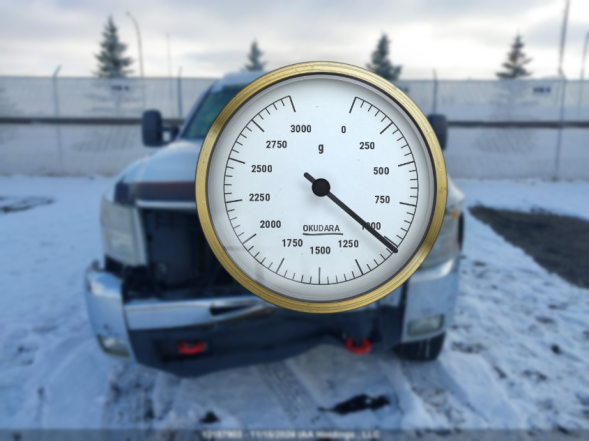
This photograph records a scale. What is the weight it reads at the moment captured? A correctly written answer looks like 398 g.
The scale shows 1025 g
